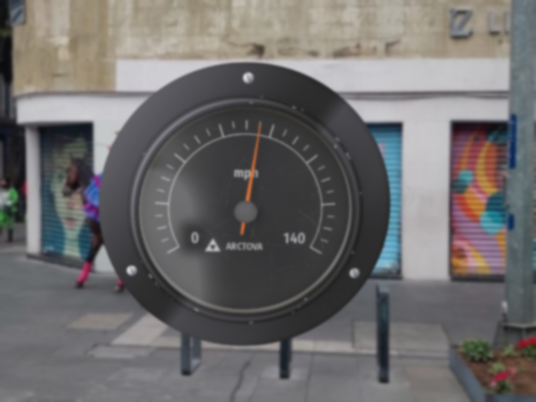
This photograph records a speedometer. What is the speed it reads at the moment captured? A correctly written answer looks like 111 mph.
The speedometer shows 75 mph
